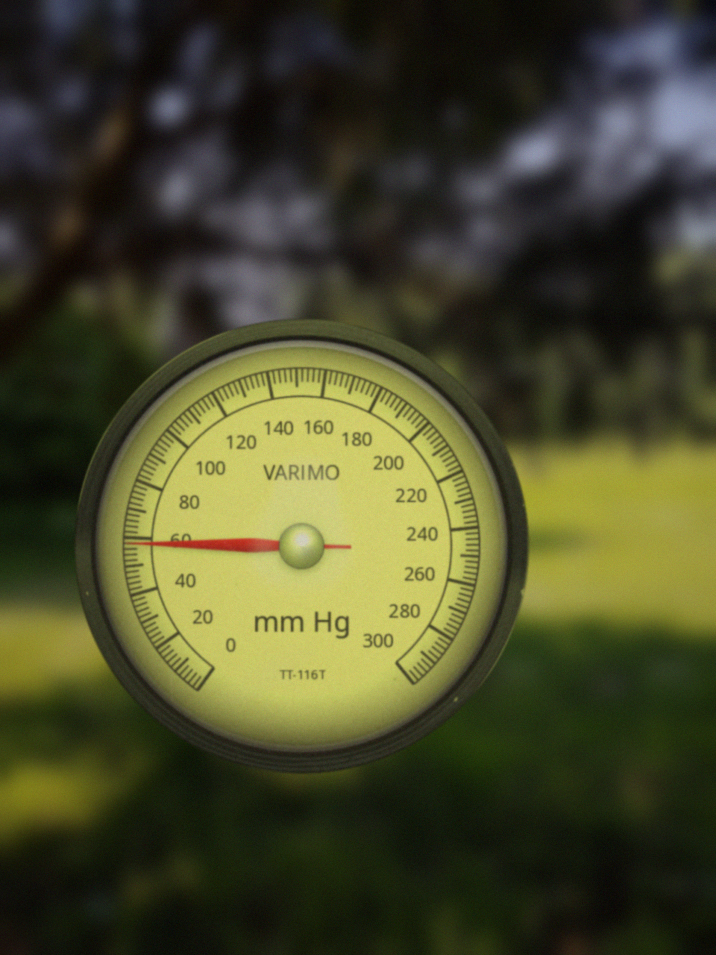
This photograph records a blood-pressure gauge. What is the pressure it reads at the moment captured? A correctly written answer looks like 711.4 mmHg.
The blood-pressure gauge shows 58 mmHg
